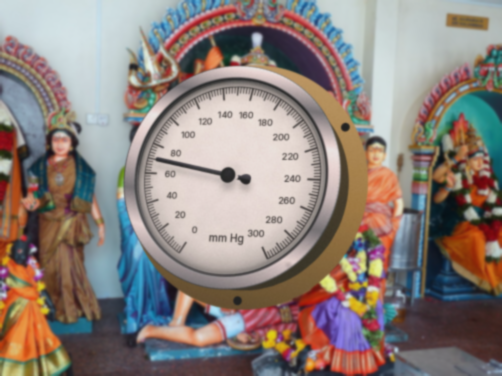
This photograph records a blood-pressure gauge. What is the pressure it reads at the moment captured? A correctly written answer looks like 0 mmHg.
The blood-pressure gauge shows 70 mmHg
